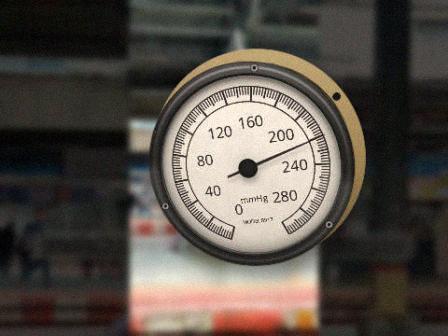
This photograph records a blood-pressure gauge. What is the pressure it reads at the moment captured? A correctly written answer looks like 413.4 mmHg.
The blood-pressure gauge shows 220 mmHg
